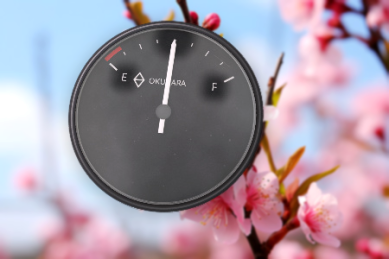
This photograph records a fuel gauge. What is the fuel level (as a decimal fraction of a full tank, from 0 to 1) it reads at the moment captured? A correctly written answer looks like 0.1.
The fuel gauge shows 0.5
